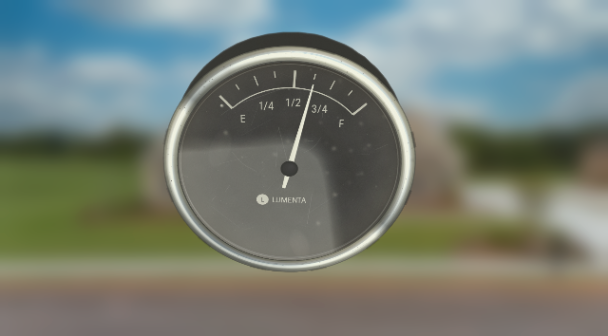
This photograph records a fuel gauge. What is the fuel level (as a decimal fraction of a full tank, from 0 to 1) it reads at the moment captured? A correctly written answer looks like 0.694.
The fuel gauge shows 0.625
